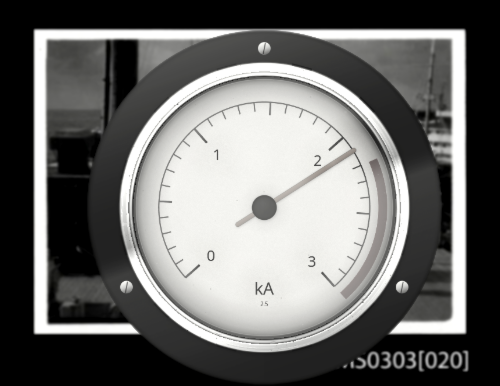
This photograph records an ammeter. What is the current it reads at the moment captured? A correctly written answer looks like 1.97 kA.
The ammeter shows 2.1 kA
